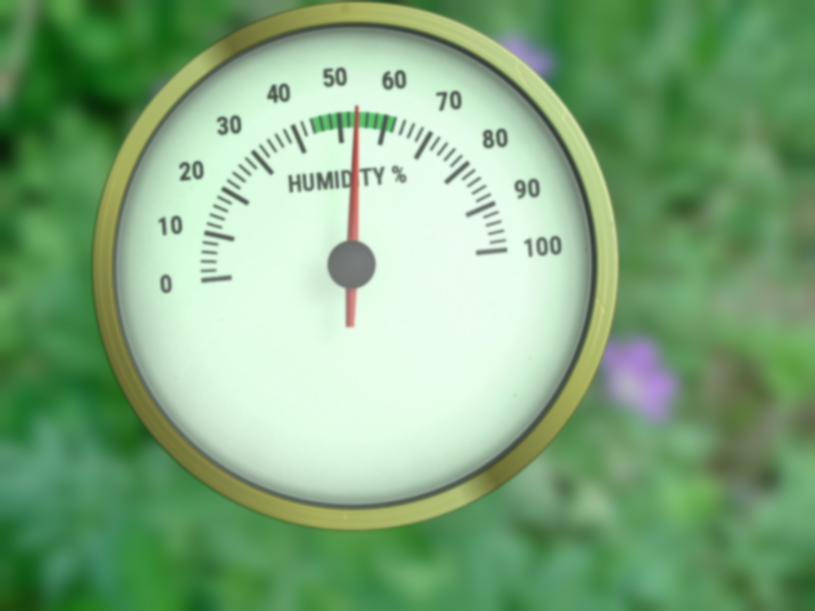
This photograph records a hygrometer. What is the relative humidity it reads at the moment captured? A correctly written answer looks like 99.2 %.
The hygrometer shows 54 %
